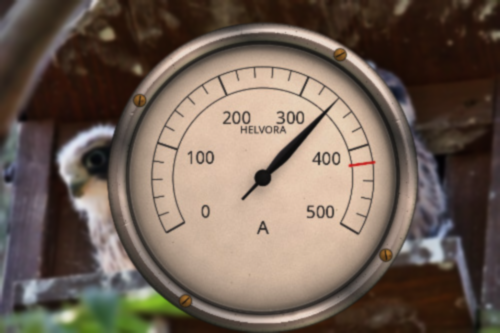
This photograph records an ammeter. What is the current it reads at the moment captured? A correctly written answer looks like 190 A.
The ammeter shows 340 A
